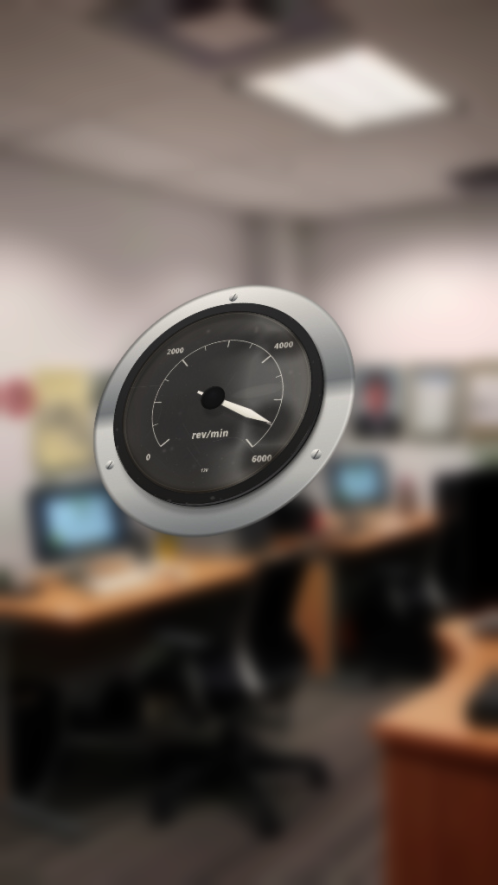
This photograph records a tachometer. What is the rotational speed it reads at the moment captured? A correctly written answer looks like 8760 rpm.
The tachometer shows 5500 rpm
